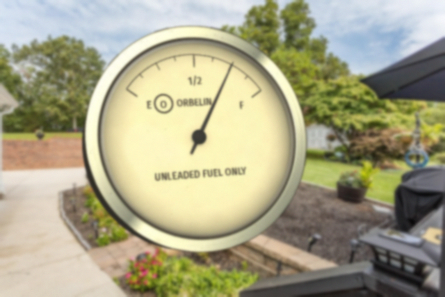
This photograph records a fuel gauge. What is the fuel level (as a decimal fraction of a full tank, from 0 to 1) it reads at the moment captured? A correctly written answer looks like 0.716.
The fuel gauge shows 0.75
